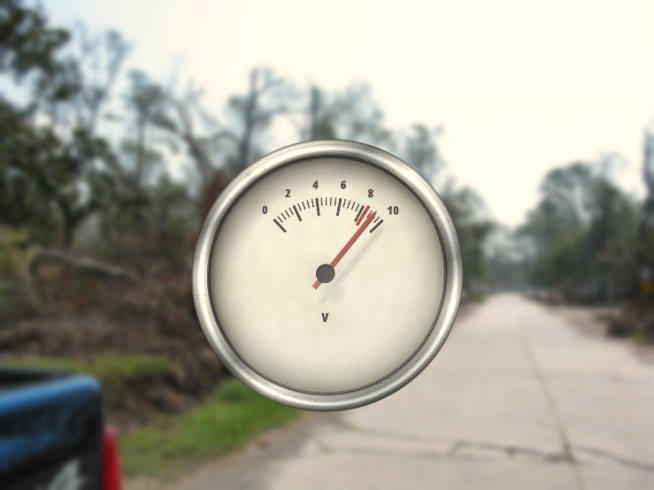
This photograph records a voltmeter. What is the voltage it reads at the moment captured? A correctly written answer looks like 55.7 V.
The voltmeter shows 9.2 V
